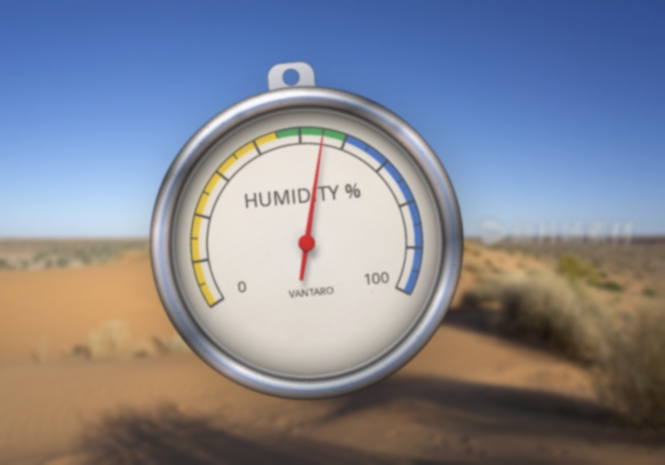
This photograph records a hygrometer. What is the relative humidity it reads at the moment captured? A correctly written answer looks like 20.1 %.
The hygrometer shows 55 %
